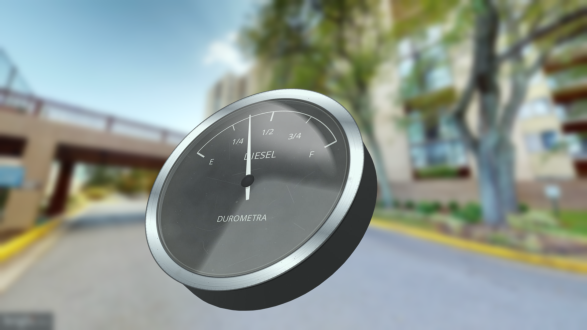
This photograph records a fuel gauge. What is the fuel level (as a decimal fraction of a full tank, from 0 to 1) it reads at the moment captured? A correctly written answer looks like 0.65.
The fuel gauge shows 0.375
